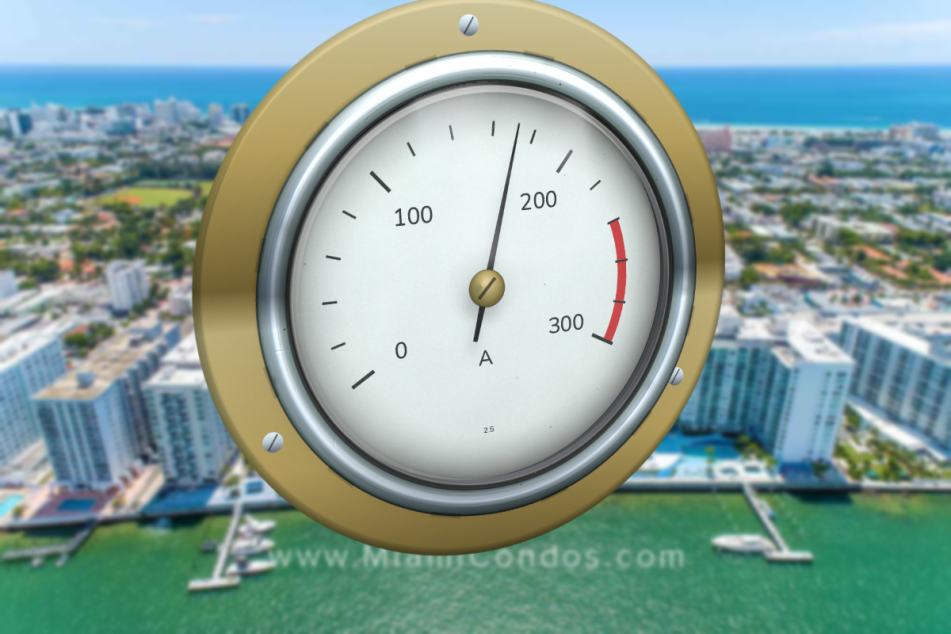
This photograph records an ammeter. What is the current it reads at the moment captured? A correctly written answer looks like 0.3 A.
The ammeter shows 170 A
